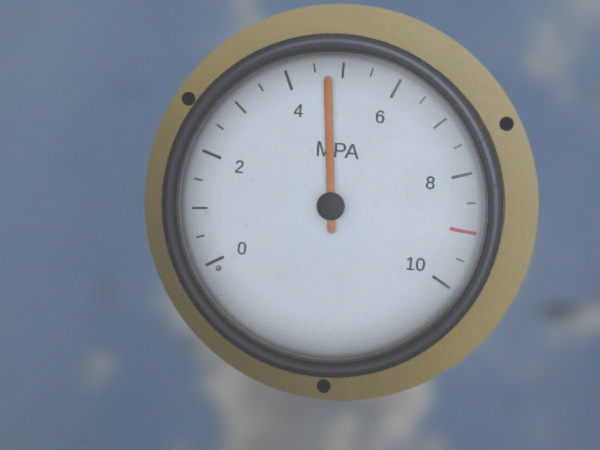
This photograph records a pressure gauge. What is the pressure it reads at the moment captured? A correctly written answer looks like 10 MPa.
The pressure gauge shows 4.75 MPa
